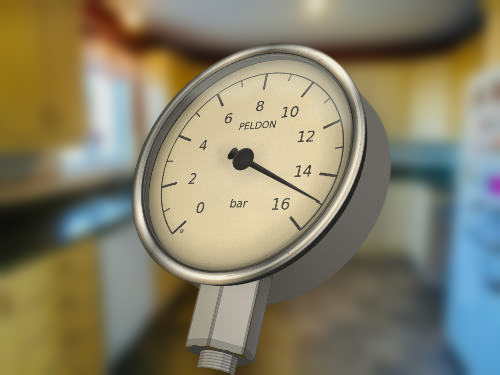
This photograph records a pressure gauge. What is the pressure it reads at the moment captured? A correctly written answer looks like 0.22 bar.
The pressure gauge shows 15 bar
